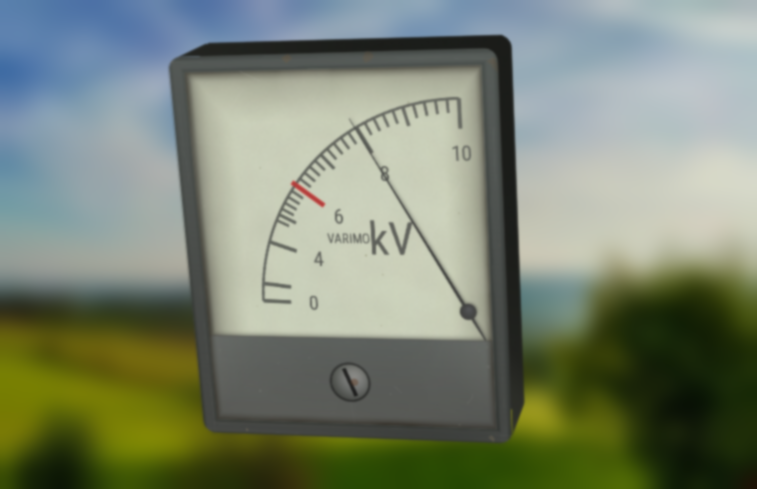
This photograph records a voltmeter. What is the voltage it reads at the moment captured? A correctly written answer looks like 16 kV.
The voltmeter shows 8 kV
